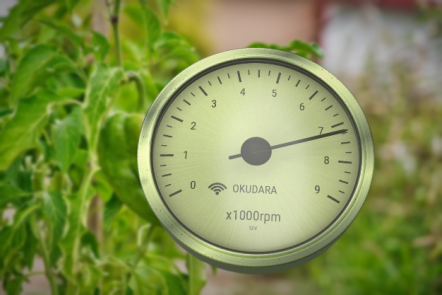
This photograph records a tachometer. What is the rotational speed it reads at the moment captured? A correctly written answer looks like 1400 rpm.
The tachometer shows 7250 rpm
